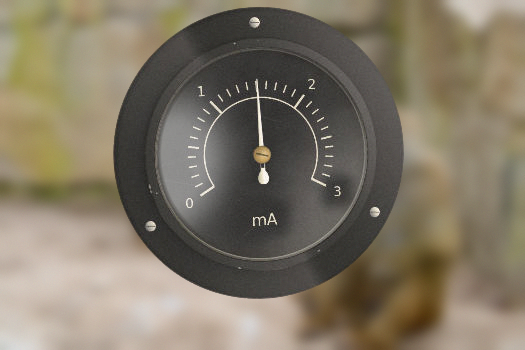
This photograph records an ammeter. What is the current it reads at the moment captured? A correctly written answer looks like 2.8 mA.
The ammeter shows 1.5 mA
